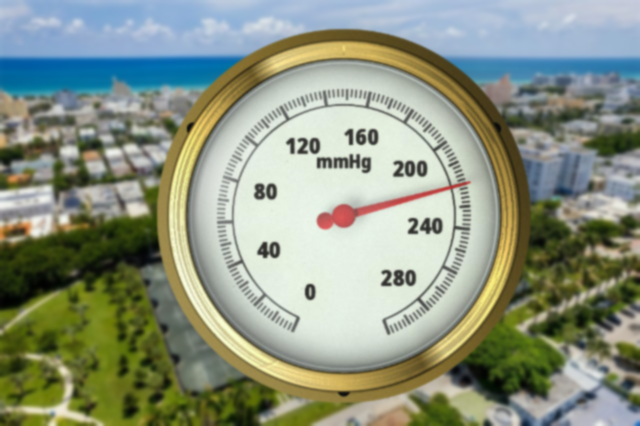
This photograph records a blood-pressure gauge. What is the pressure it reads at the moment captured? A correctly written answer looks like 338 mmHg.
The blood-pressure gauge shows 220 mmHg
